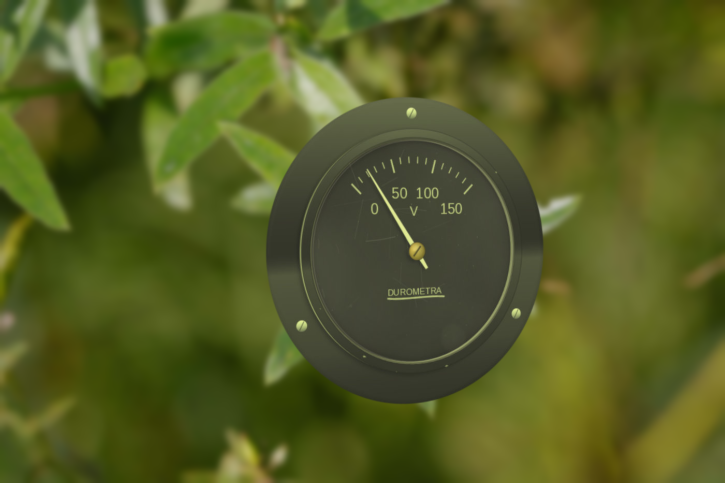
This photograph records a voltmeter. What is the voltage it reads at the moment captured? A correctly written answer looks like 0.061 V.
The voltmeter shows 20 V
